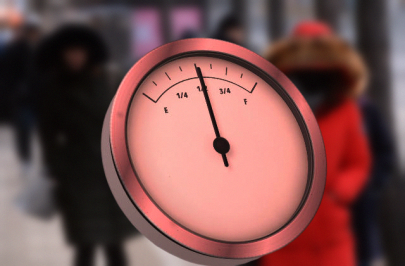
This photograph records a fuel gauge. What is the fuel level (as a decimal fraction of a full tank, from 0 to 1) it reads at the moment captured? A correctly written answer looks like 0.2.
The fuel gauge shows 0.5
